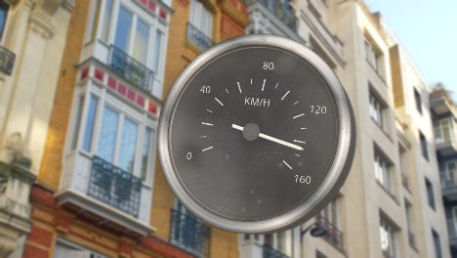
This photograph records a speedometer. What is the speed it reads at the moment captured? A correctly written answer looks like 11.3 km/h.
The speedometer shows 145 km/h
